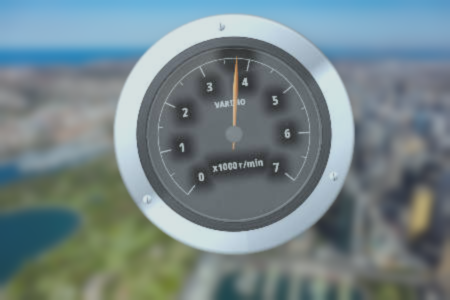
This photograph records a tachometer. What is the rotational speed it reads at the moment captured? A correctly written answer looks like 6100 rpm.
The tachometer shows 3750 rpm
